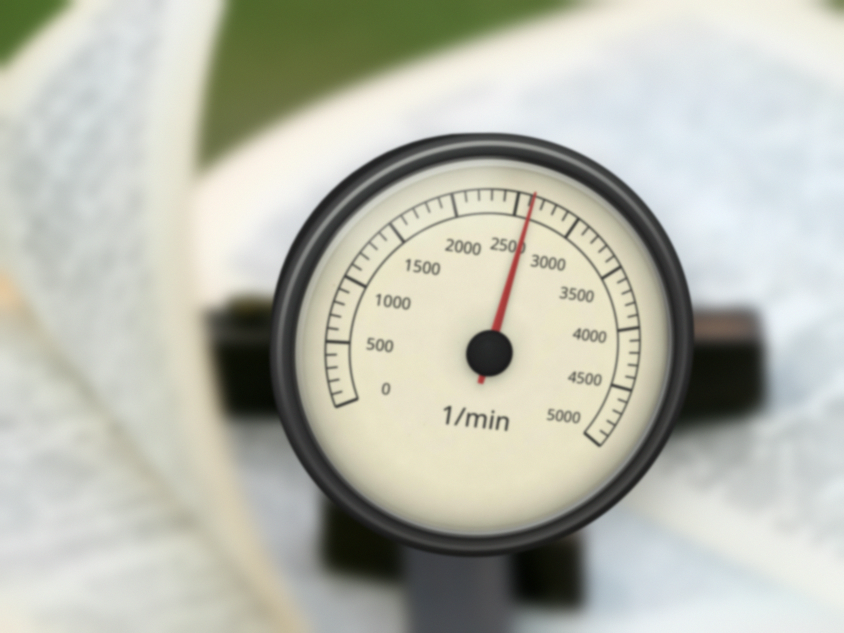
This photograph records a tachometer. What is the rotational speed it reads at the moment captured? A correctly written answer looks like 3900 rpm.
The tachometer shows 2600 rpm
